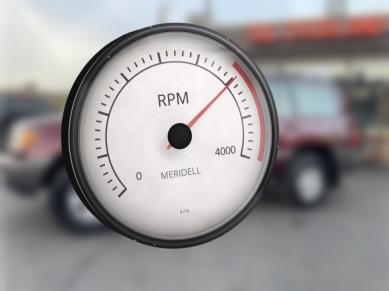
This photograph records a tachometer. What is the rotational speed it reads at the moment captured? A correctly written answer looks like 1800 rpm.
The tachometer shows 3000 rpm
